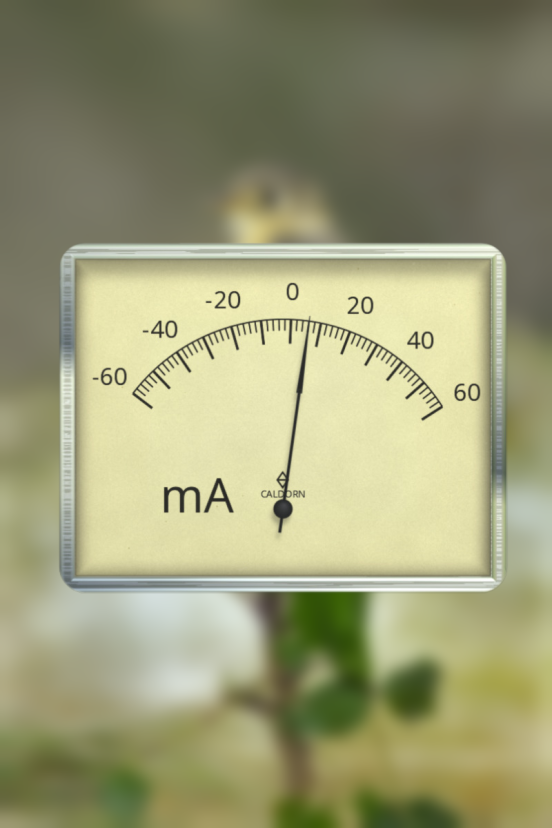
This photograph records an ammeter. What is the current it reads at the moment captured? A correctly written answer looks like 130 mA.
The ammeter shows 6 mA
